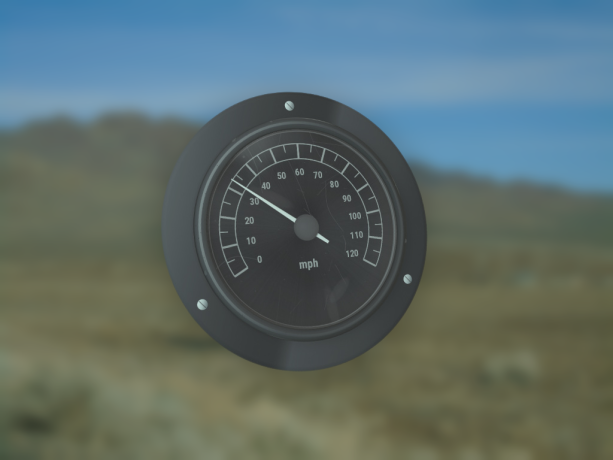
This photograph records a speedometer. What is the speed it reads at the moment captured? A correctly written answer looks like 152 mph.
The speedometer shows 32.5 mph
